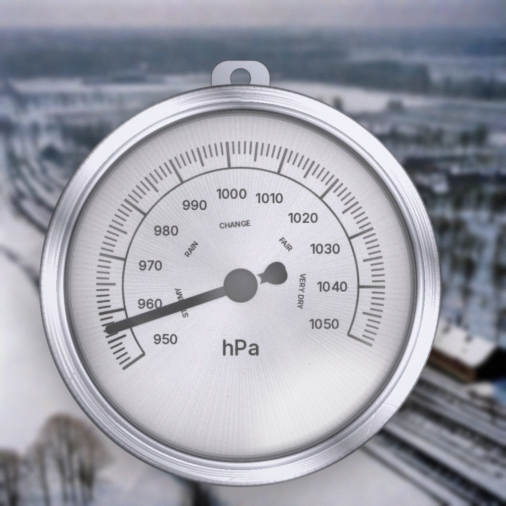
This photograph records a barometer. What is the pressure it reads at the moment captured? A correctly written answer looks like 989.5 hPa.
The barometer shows 957 hPa
